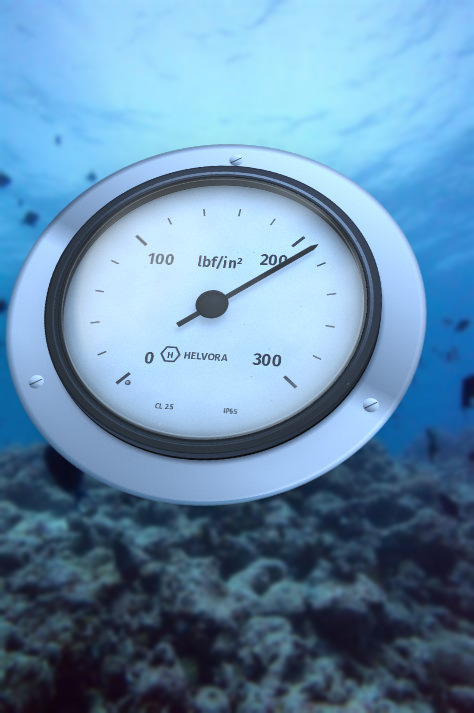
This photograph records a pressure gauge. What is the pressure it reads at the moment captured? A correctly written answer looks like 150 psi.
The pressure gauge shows 210 psi
